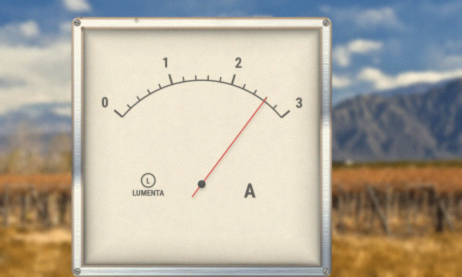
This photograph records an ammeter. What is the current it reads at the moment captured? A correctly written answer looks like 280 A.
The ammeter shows 2.6 A
